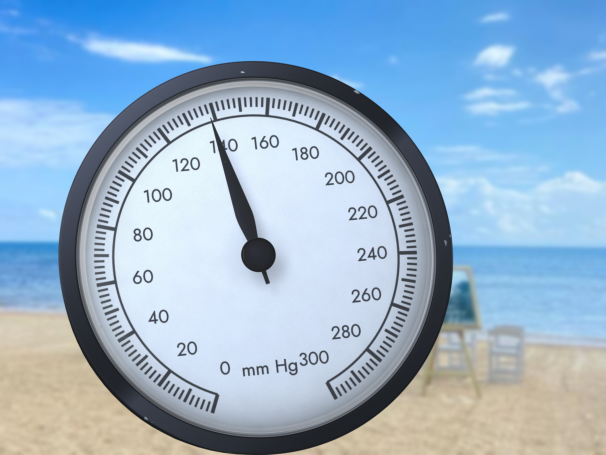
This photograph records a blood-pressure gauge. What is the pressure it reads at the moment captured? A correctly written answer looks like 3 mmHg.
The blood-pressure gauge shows 138 mmHg
